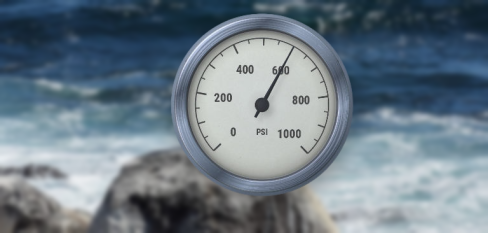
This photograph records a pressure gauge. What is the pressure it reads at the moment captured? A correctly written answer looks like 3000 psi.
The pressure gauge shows 600 psi
